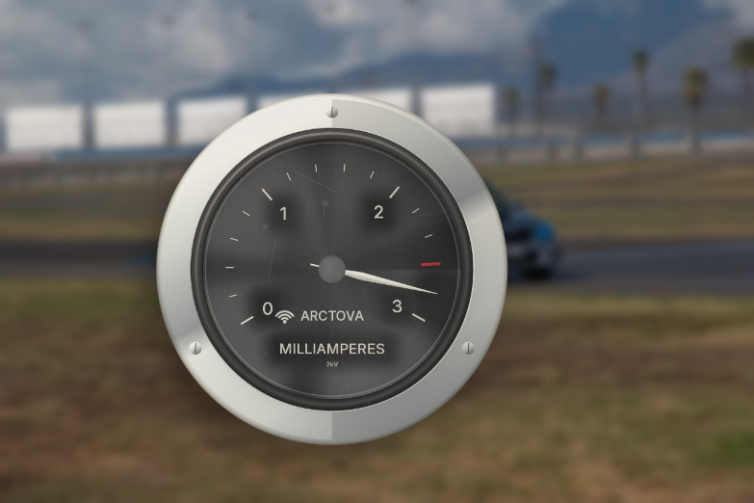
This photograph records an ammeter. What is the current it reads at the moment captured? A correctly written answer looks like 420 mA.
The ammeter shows 2.8 mA
